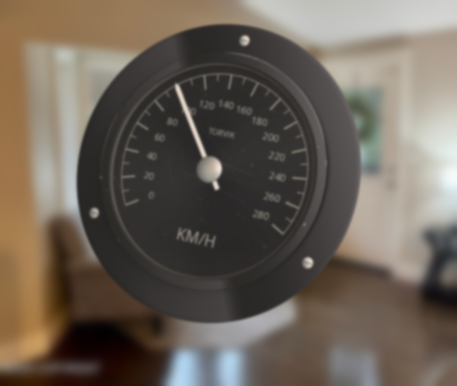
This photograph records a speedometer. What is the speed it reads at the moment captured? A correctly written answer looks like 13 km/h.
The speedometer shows 100 km/h
